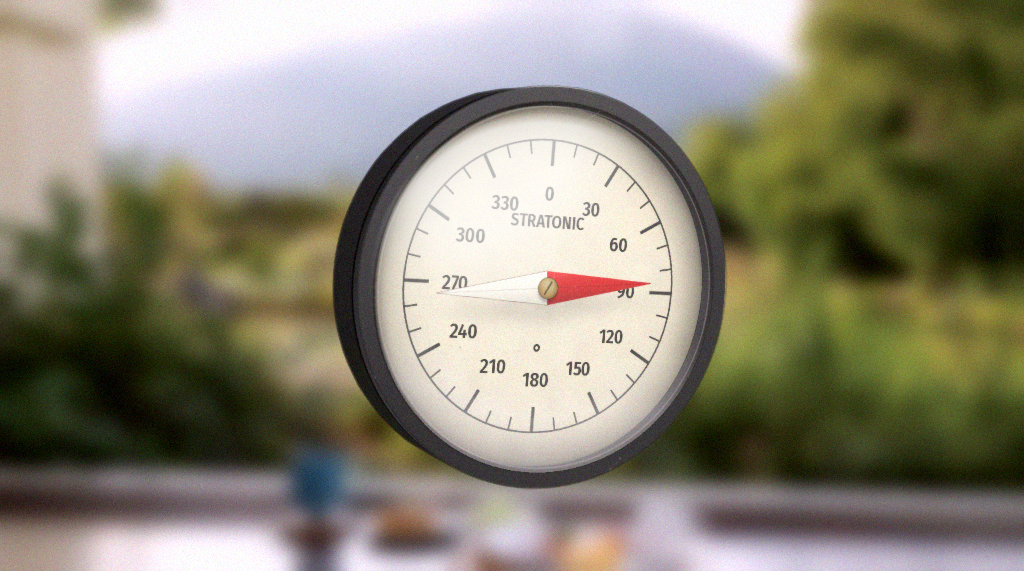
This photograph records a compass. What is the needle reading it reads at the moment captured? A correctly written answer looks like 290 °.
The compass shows 85 °
